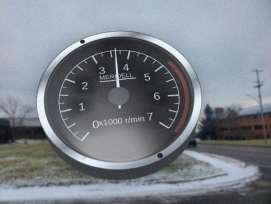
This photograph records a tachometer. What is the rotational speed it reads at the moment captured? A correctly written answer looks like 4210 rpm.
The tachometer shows 3625 rpm
